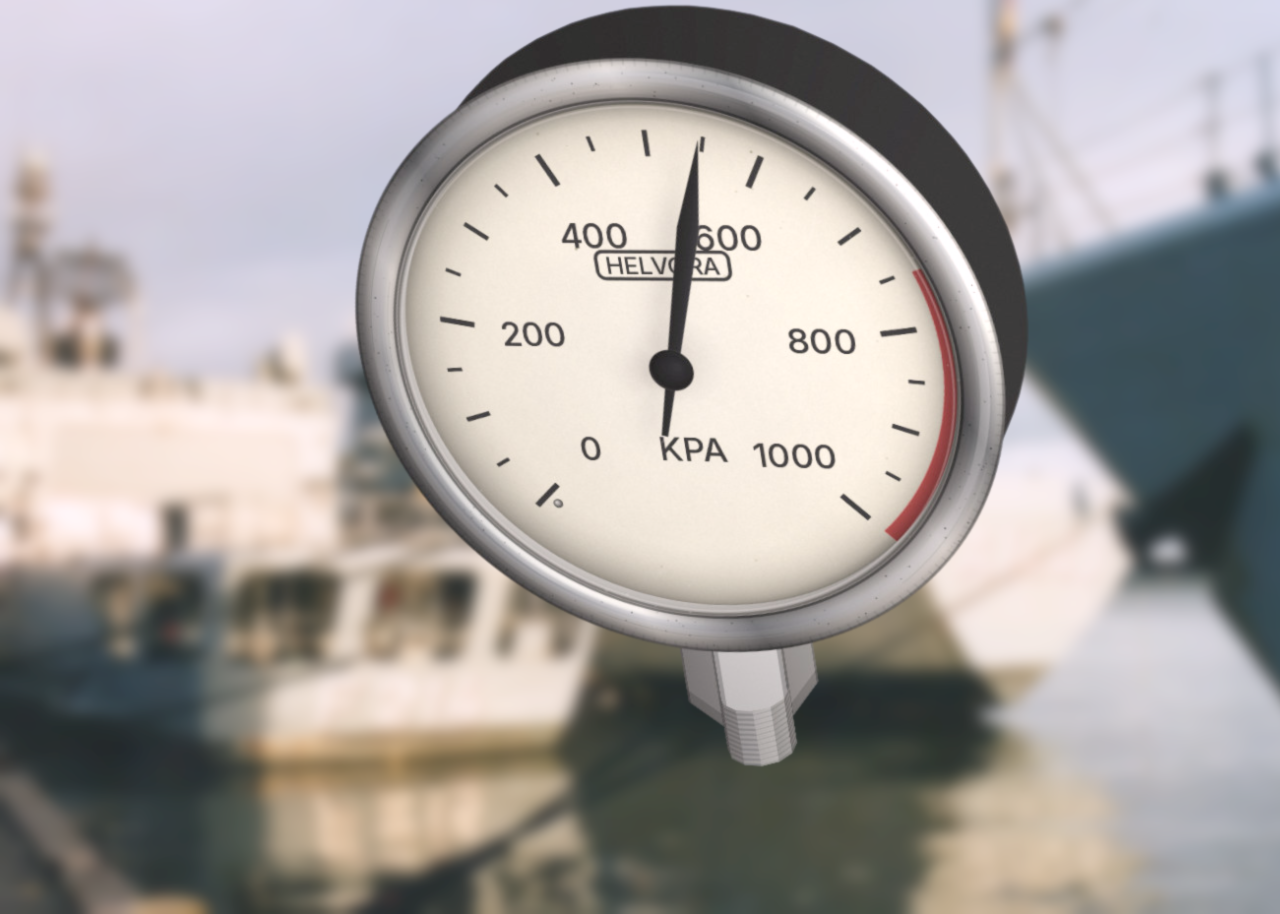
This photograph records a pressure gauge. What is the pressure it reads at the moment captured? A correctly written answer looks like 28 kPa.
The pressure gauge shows 550 kPa
